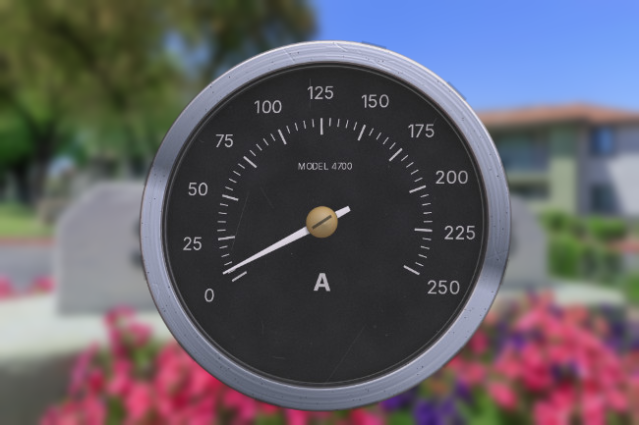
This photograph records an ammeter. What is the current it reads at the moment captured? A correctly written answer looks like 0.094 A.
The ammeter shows 5 A
